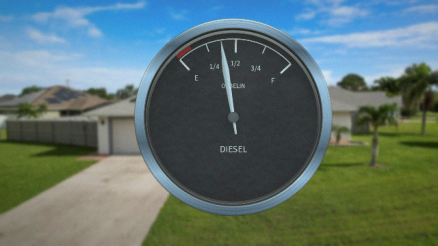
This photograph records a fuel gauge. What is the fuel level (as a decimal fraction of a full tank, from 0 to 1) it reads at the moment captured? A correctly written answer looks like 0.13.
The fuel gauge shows 0.375
